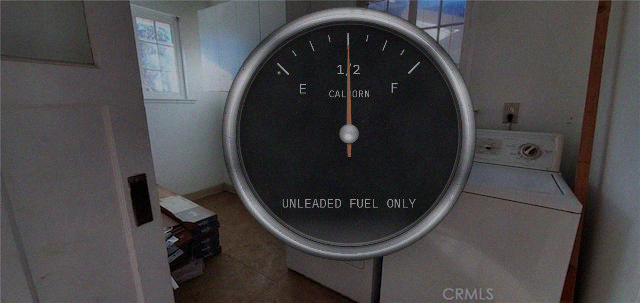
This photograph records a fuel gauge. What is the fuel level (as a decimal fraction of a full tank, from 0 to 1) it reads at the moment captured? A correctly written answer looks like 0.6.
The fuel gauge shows 0.5
